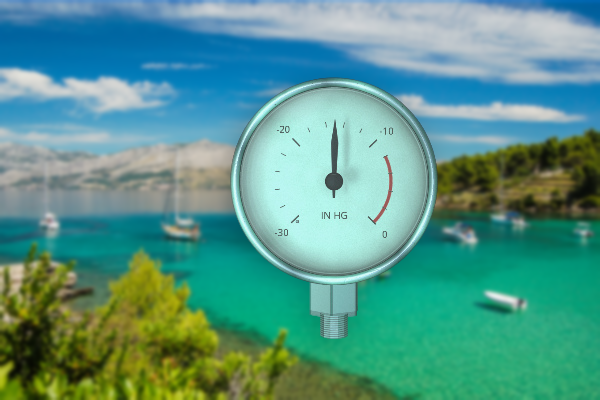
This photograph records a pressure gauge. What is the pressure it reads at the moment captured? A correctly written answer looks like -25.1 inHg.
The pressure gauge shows -15 inHg
